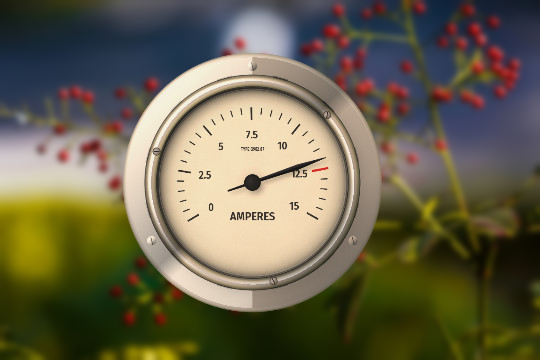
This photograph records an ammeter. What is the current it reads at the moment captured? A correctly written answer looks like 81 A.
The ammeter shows 12 A
